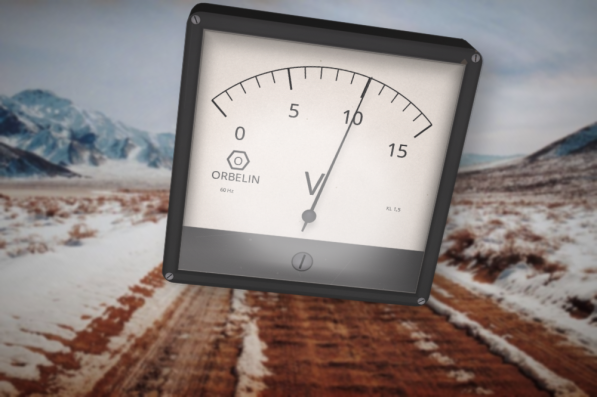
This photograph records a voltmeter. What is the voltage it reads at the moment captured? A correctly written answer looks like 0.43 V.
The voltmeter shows 10 V
